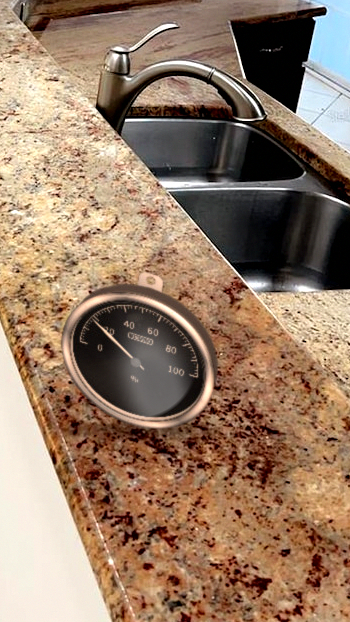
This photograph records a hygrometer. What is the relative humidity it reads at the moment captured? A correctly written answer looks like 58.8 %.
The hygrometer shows 20 %
